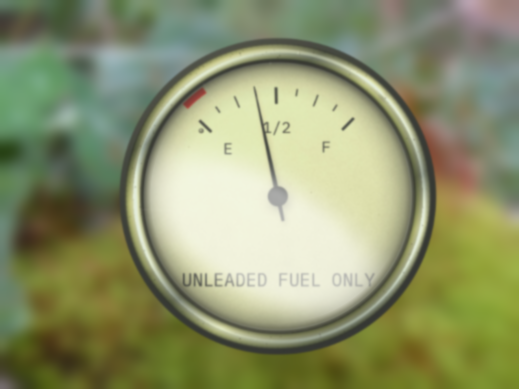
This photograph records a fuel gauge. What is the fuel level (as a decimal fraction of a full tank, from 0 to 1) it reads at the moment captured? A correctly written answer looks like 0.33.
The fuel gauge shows 0.375
